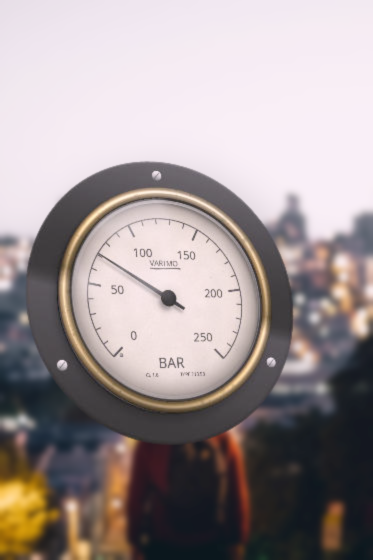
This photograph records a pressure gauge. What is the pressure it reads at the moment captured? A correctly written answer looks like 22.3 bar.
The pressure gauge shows 70 bar
